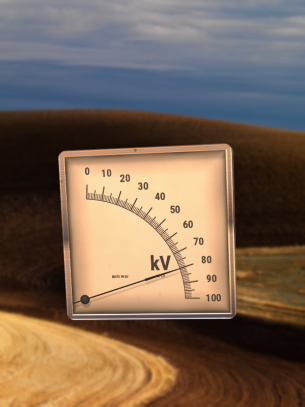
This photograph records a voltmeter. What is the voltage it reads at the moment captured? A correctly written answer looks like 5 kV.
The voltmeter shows 80 kV
